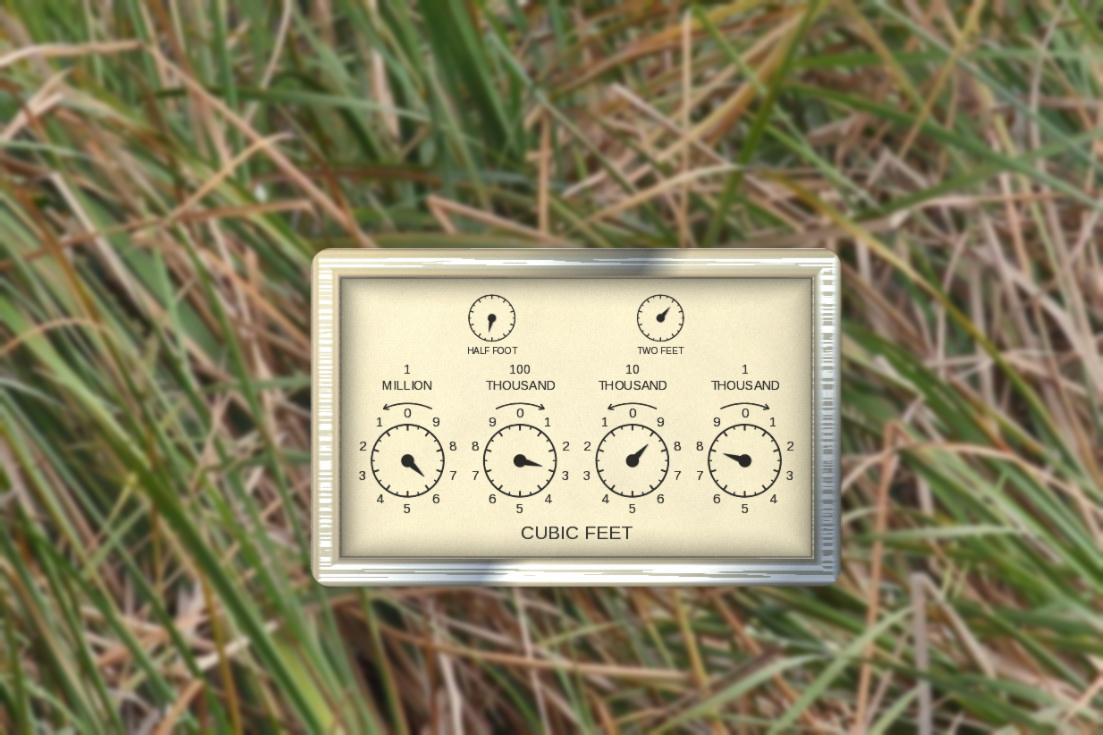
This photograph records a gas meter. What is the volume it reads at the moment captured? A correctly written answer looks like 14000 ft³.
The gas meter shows 628800 ft³
